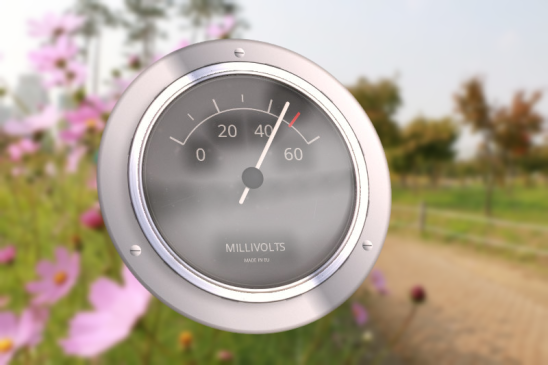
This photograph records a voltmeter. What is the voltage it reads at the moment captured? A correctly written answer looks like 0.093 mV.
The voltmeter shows 45 mV
